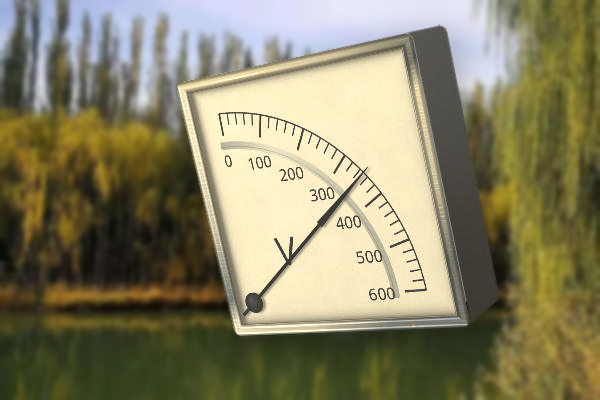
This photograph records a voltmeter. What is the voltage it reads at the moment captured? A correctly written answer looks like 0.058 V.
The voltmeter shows 350 V
